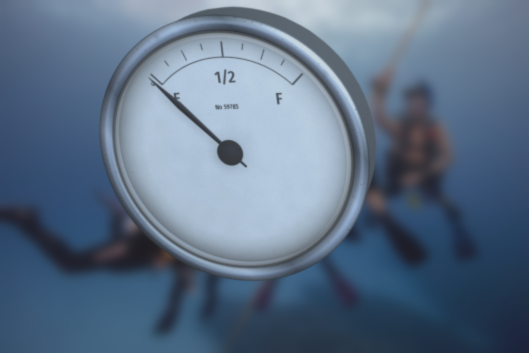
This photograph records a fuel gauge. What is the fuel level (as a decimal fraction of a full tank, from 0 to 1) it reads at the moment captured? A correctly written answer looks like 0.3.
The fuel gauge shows 0
